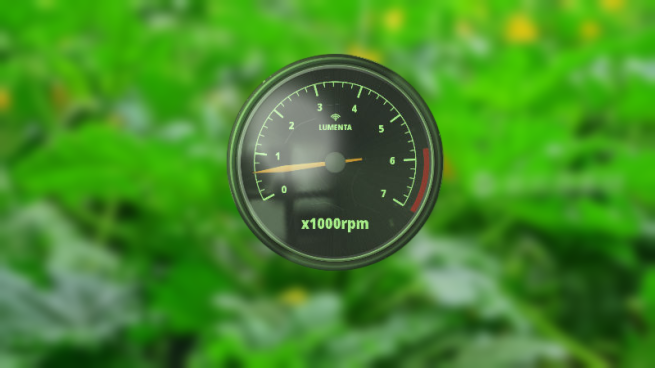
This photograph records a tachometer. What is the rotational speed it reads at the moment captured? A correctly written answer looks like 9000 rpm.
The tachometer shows 600 rpm
